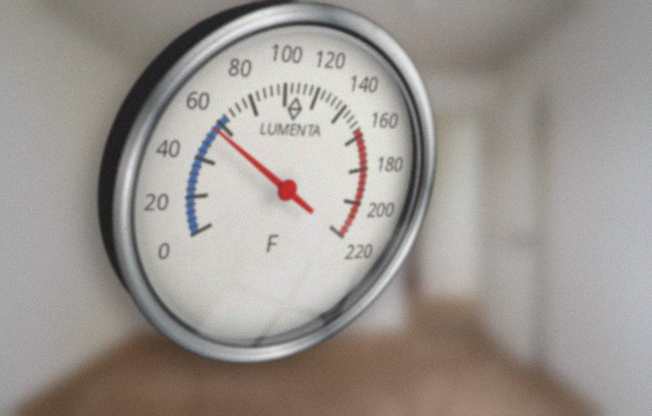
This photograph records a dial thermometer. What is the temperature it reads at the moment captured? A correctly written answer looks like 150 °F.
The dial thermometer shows 56 °F
